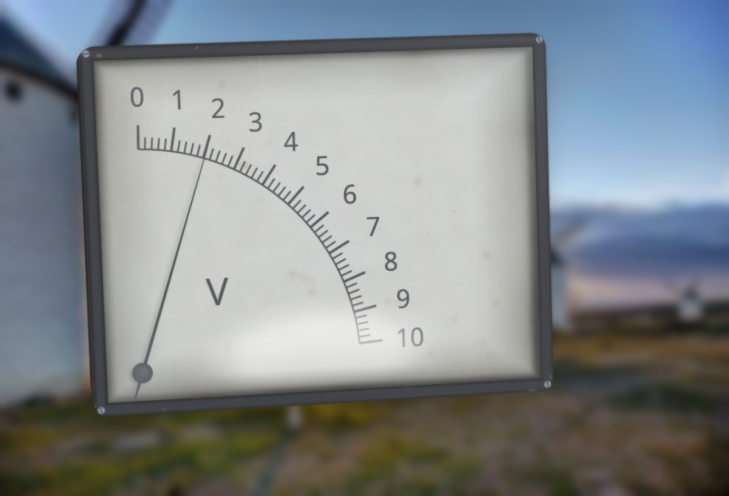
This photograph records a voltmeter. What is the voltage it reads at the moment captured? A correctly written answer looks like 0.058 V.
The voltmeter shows 2 V
